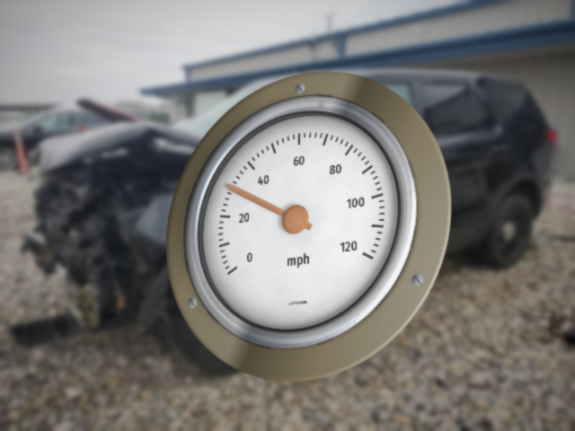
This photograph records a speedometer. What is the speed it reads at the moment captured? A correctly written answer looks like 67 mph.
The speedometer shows 30 mph
